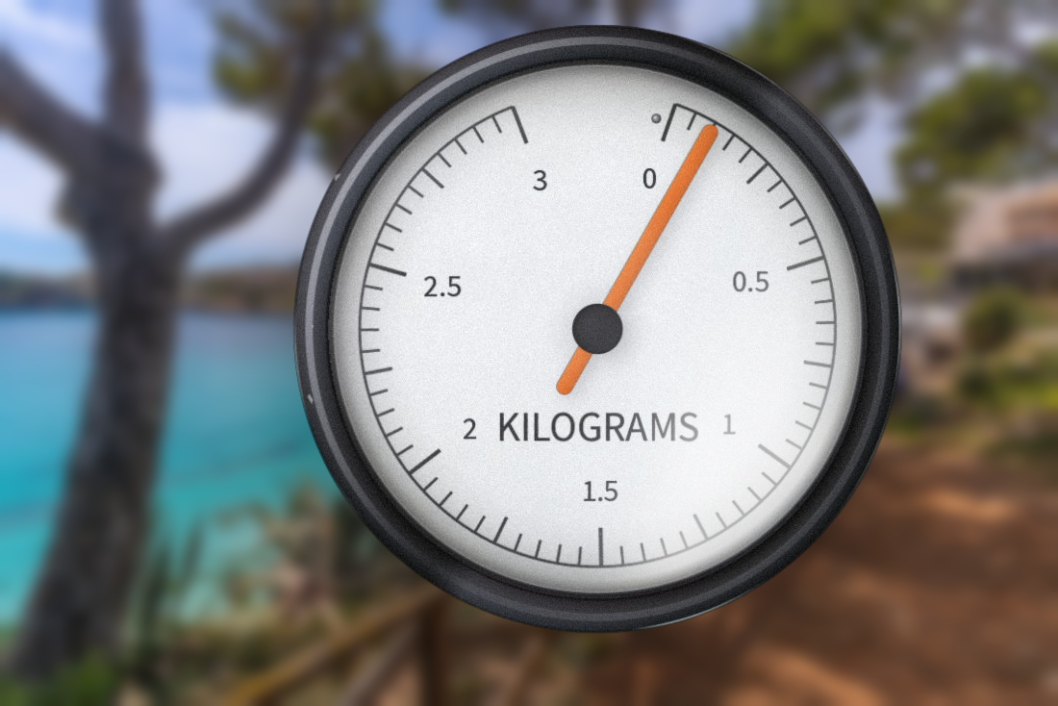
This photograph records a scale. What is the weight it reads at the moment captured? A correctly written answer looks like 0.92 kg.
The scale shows 0.1 kg
